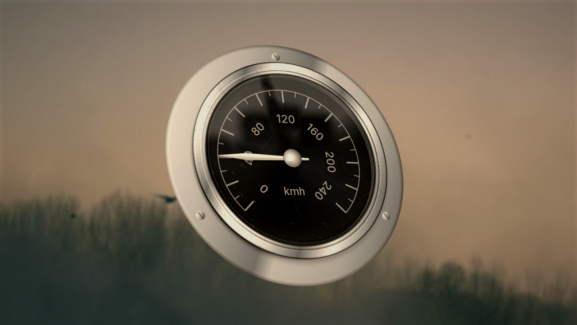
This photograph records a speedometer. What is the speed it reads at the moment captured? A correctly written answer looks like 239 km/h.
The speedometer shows 40 km/h
